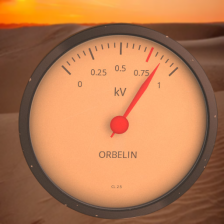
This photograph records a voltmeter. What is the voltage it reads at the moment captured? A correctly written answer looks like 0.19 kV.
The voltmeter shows 0.85 kV
